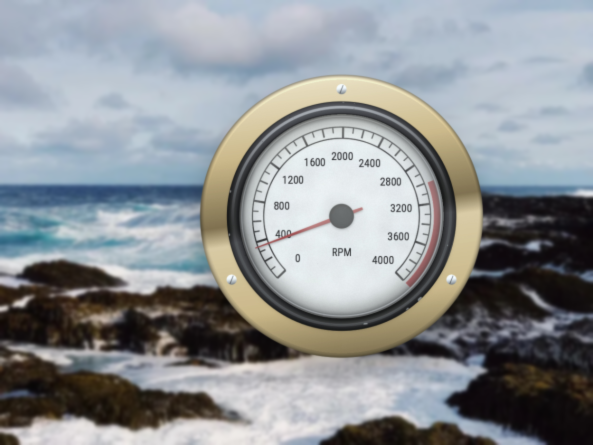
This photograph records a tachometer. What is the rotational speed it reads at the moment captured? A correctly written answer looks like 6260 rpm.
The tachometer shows 350 rpm
